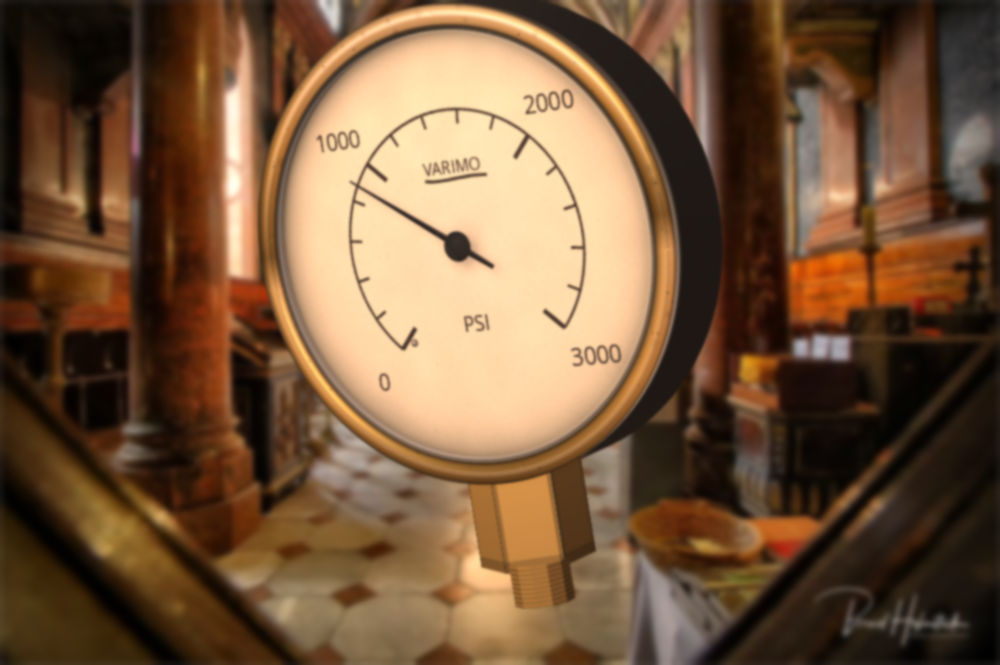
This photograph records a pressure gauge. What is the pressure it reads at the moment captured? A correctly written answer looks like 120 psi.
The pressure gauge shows 900 psi
